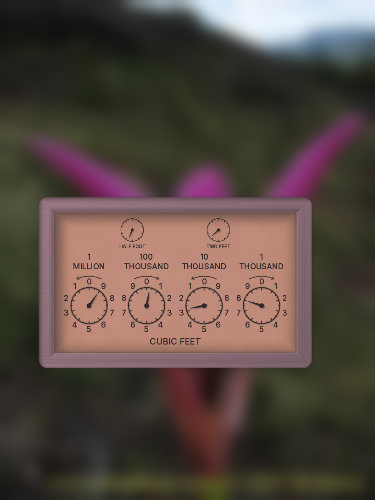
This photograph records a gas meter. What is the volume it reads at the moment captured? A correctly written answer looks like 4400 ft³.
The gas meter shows 902800 ft³
